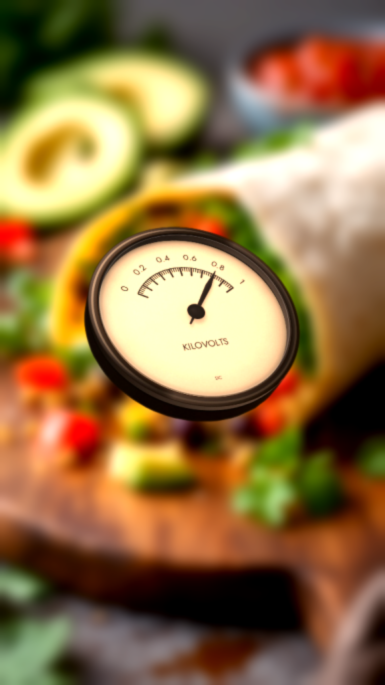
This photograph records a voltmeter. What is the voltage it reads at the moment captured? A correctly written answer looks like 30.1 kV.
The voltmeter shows 0.8 kV
